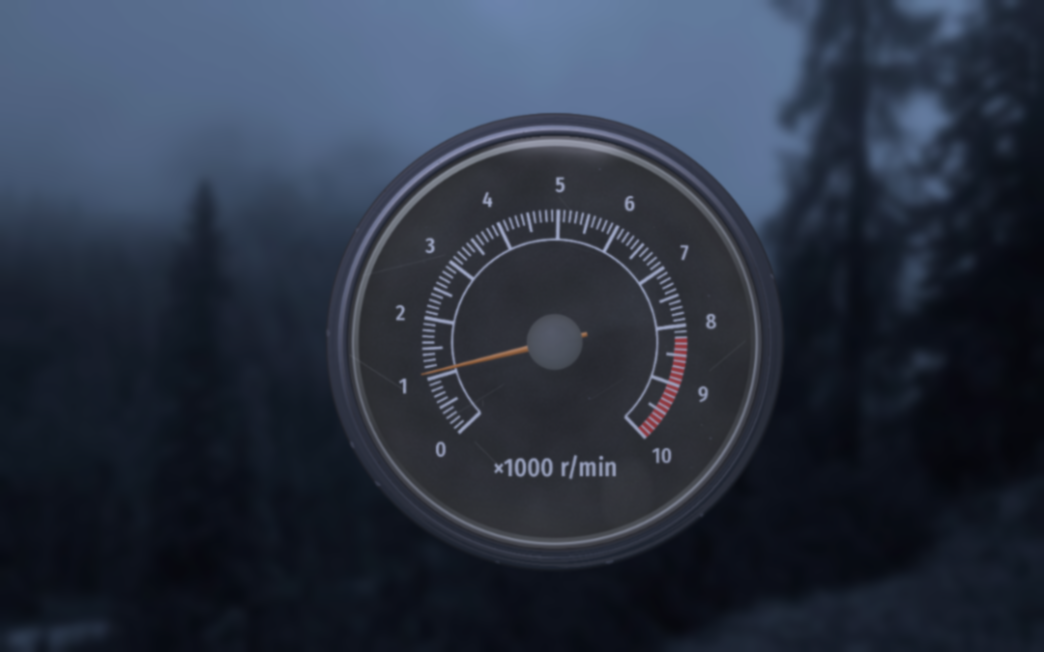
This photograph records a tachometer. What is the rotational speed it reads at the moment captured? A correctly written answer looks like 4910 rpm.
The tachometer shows 1100 rpm
